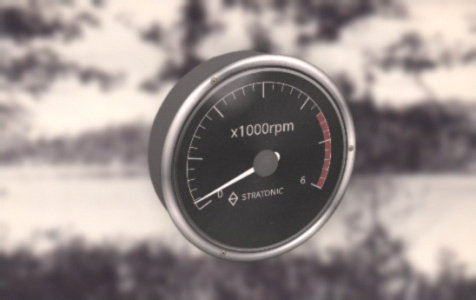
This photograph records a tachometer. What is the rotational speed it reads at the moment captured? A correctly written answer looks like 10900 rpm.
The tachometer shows 200 rpm
